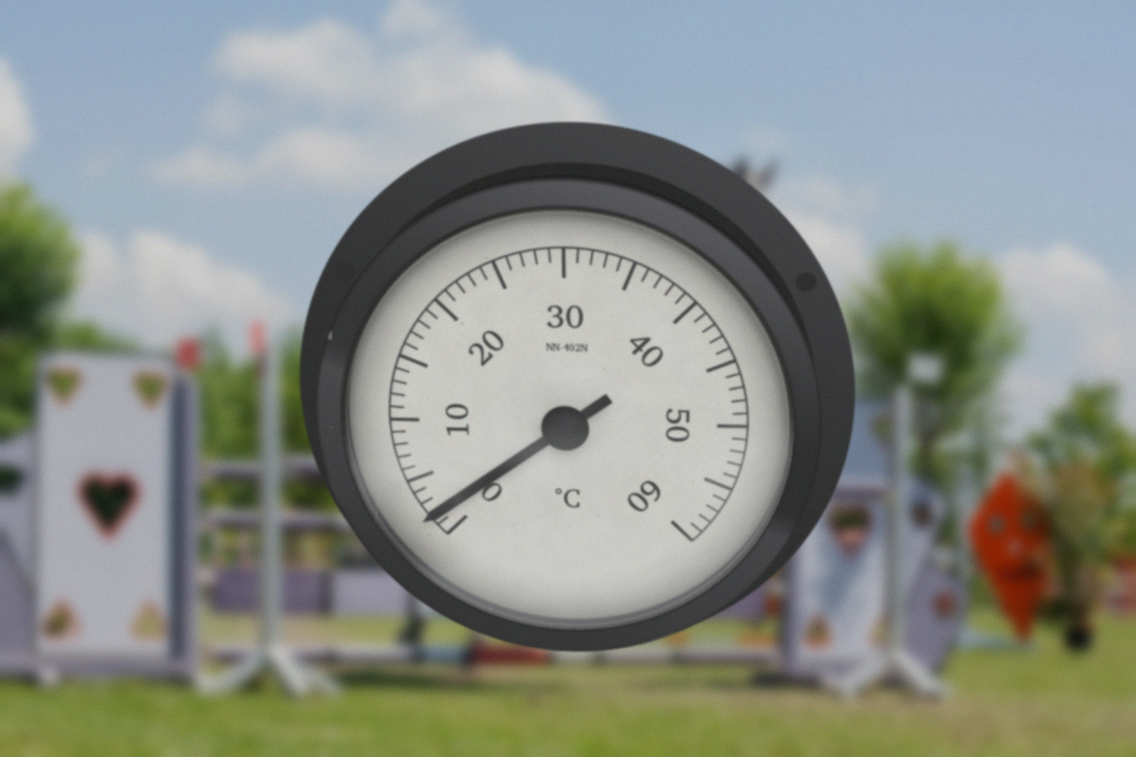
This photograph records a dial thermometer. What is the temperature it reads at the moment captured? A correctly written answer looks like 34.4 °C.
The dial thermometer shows 2 °C
